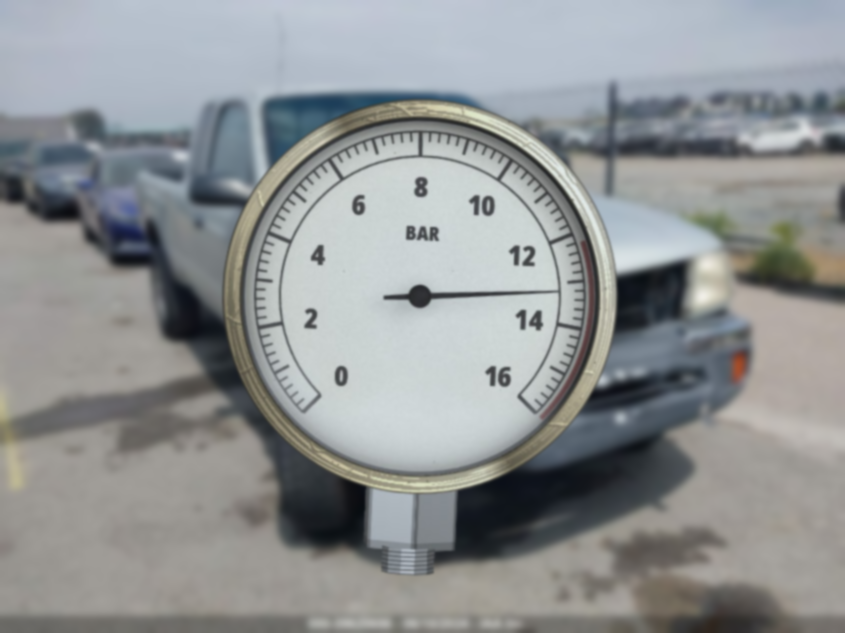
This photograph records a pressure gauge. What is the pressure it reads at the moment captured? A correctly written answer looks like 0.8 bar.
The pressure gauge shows 13.2 bar
